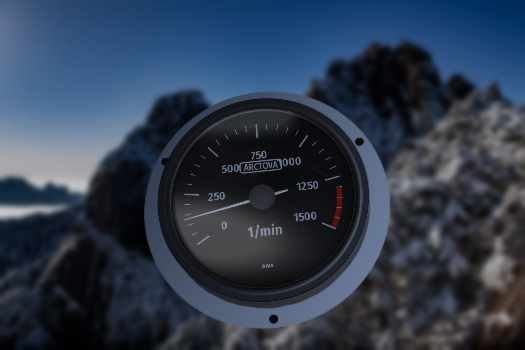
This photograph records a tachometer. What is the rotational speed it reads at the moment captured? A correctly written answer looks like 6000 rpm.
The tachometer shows 125 rpm
